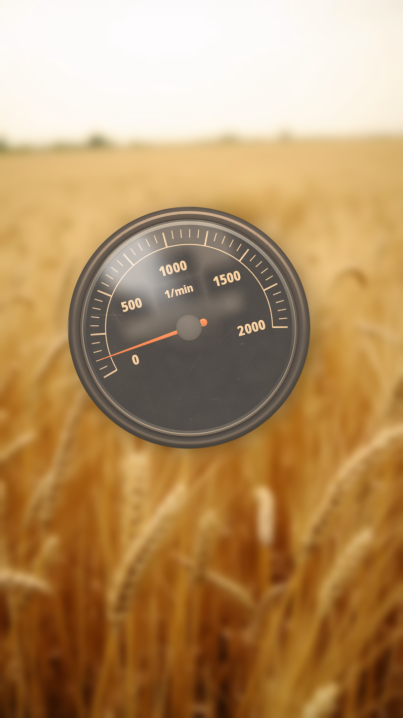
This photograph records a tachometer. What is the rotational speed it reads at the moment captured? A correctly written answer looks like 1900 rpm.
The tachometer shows 100 rpm
